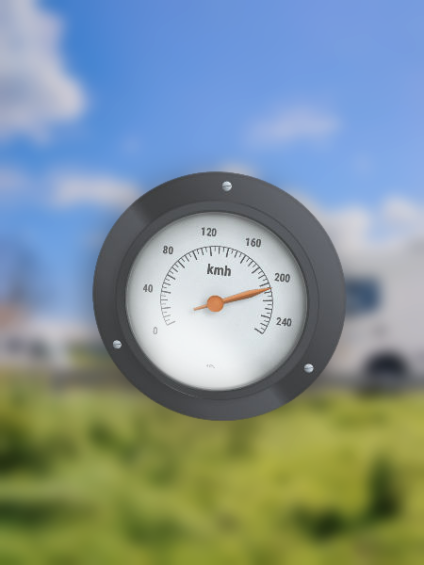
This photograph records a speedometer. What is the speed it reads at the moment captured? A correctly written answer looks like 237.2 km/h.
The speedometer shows 205 km/h
